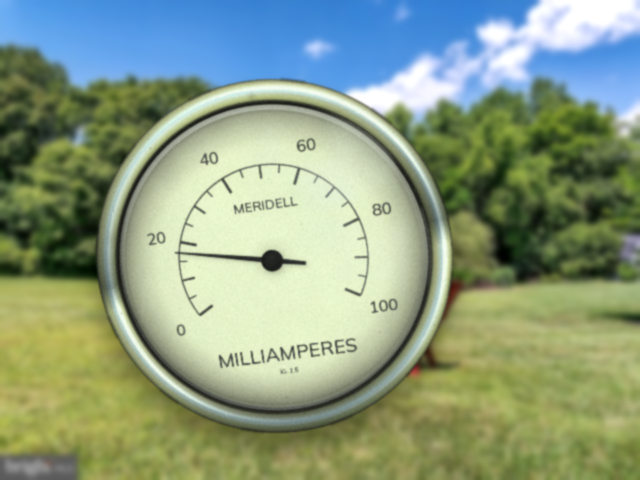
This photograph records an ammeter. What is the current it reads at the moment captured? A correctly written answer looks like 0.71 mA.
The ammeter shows 17.5 mA
